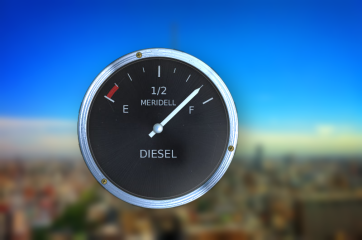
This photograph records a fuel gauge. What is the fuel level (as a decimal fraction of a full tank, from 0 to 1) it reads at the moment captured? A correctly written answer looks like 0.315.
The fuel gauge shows 0.875
